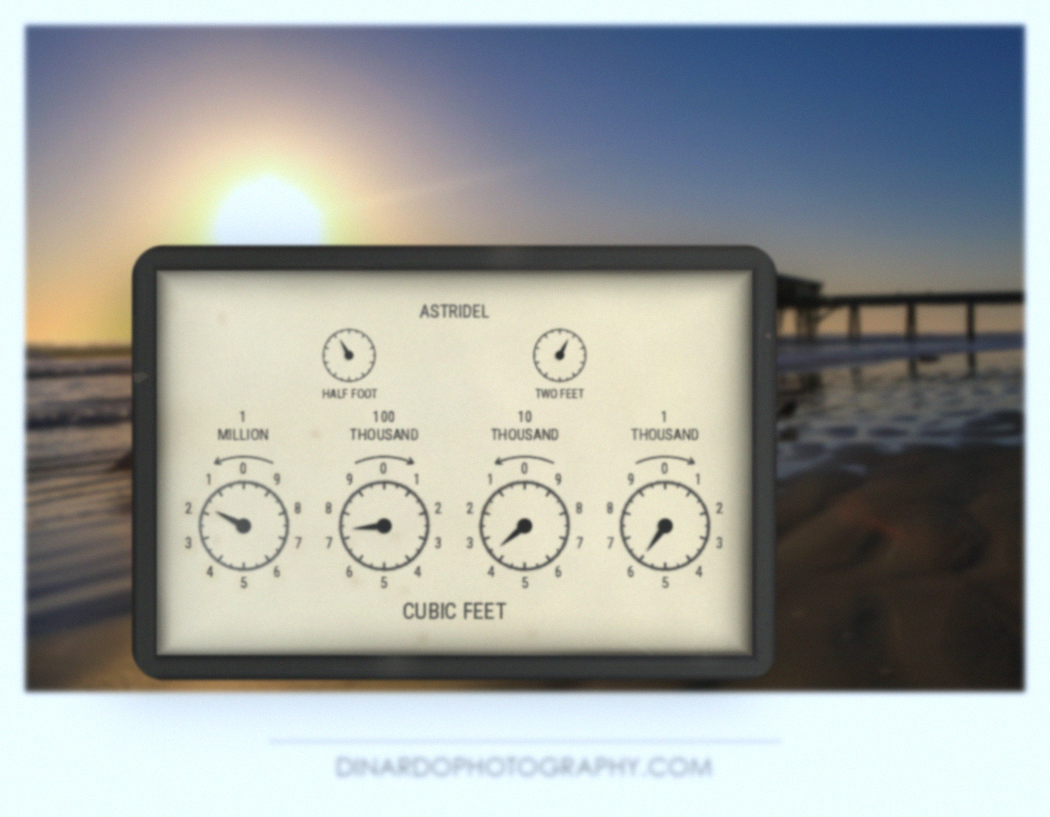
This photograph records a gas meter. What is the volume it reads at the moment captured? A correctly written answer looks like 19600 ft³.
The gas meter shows 173600 ft³
